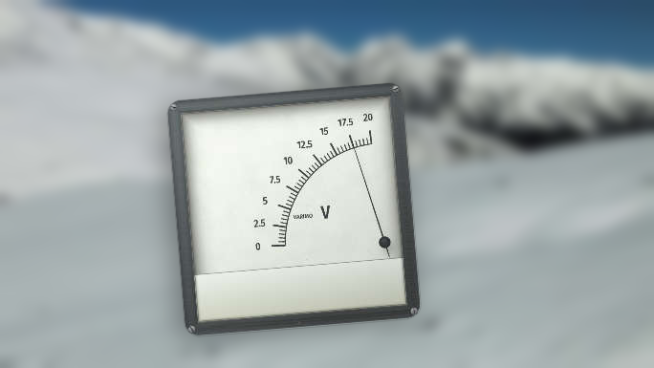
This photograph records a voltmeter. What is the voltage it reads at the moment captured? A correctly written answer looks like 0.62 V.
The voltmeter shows 17.5 V
